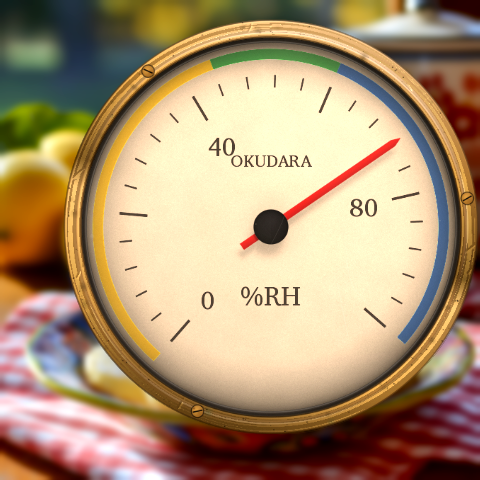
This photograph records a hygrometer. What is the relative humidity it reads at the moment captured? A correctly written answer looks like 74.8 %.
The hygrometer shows 72 %
